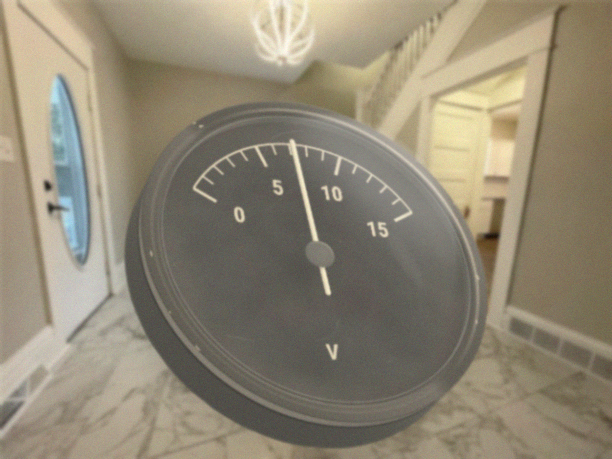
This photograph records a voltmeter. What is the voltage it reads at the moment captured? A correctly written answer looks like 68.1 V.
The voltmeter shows 7 V
